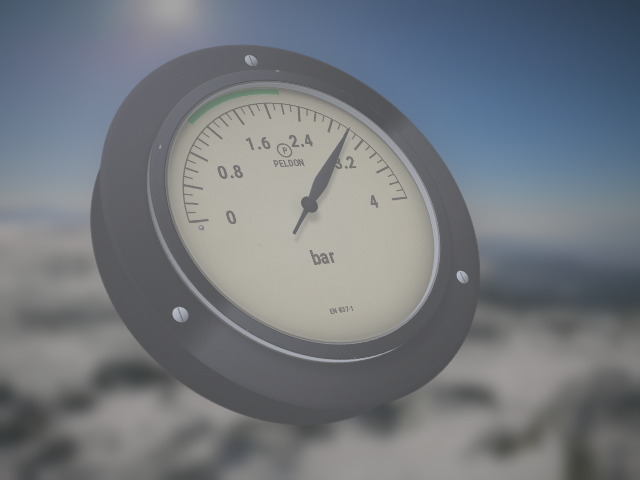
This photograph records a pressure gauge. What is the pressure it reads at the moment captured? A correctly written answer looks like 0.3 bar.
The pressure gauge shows 3 bar
